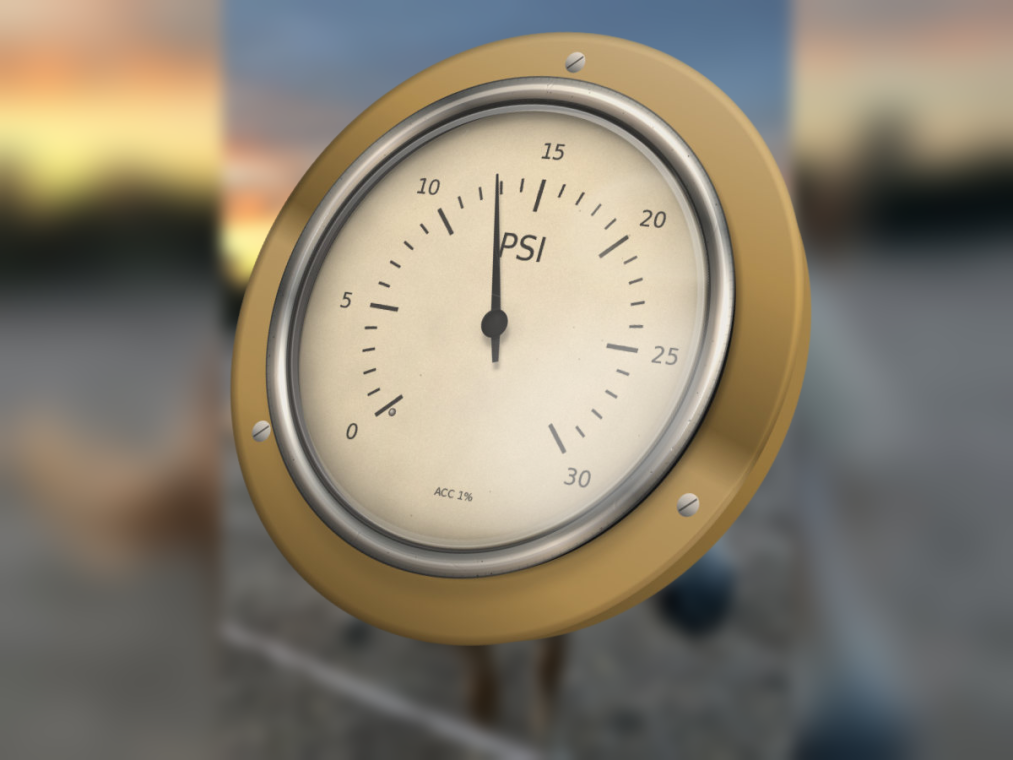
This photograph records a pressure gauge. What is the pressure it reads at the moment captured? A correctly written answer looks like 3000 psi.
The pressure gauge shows 13 psi
